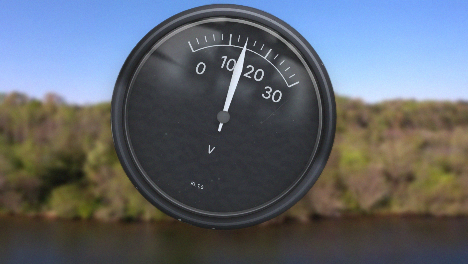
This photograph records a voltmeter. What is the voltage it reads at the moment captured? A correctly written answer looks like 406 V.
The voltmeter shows 14 V
